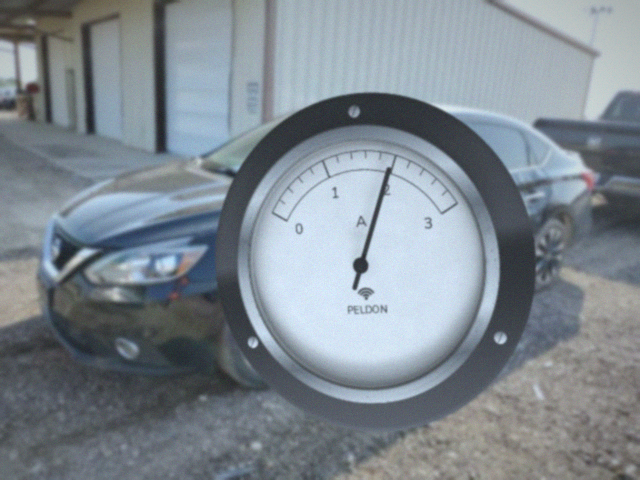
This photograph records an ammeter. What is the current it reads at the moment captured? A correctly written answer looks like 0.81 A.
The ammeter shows 2 A
